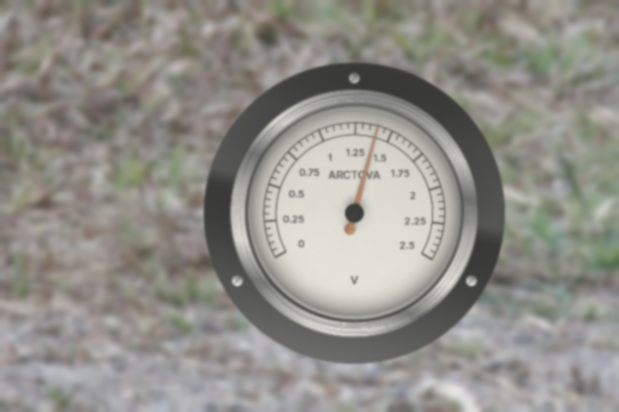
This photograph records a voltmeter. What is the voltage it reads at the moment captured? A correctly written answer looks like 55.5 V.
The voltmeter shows 1.4 V
